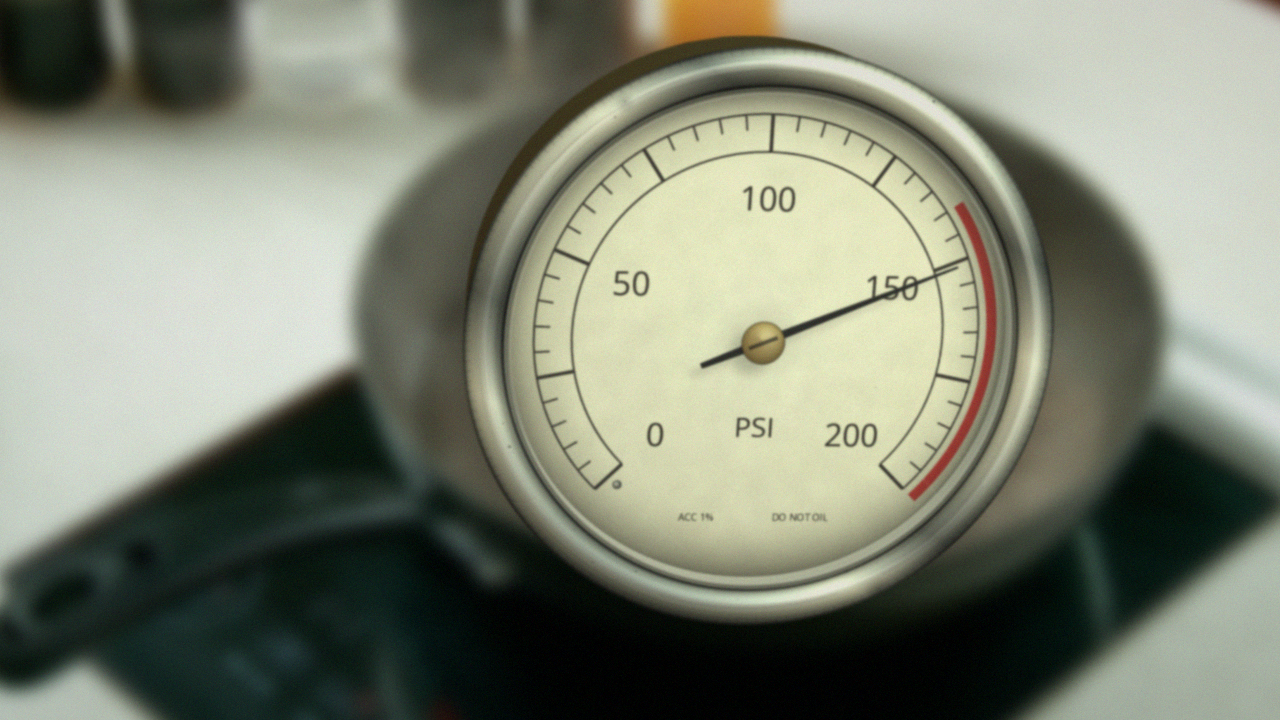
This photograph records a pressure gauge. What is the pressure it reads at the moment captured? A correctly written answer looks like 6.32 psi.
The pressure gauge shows 150 psi
